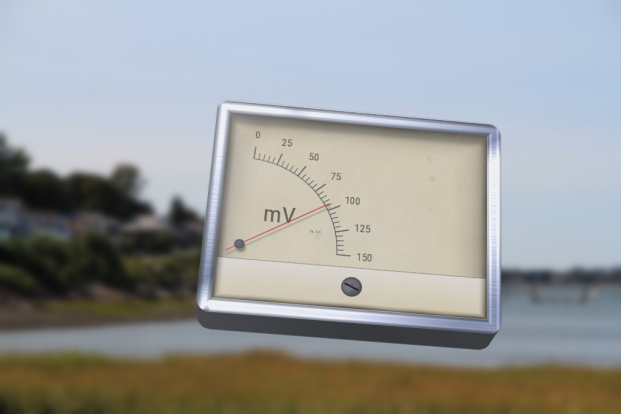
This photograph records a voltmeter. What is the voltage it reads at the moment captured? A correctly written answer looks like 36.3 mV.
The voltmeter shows 95 mV
